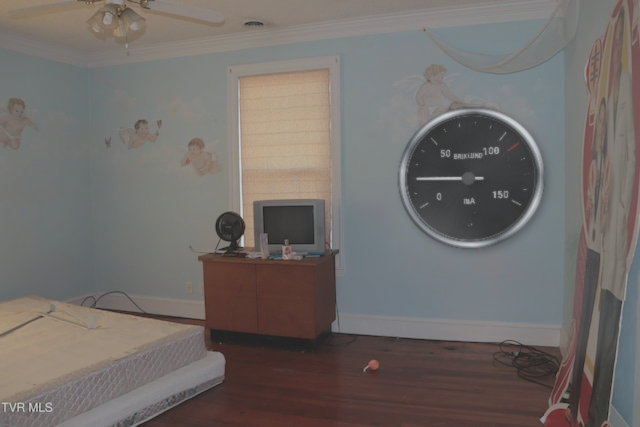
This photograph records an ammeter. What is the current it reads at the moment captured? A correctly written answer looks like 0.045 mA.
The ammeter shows 20 mA
